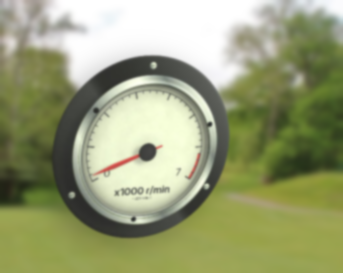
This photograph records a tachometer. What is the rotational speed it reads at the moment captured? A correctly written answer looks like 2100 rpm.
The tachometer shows 200 rpm
